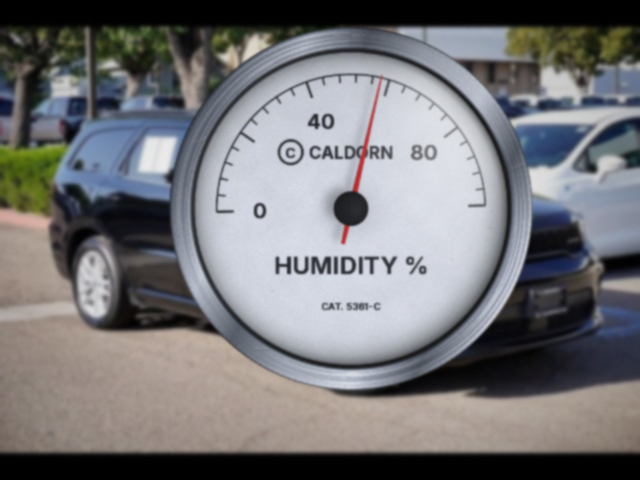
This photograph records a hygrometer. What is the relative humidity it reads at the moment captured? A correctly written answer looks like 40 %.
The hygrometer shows 58 %
